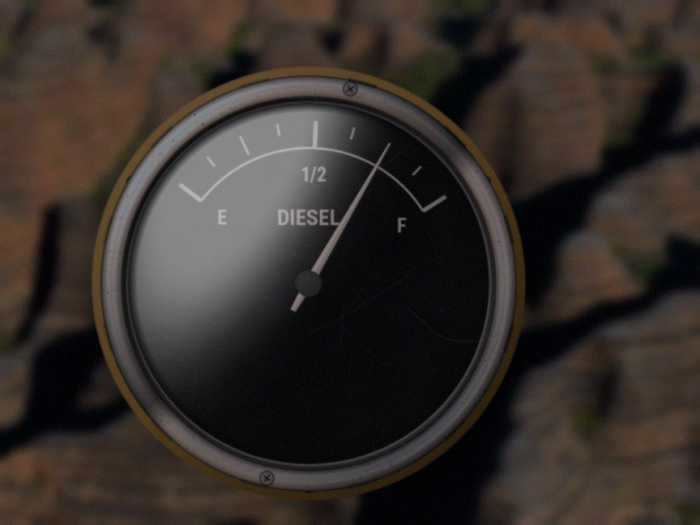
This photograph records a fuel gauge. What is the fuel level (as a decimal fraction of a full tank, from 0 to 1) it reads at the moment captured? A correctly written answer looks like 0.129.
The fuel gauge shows 0.75
